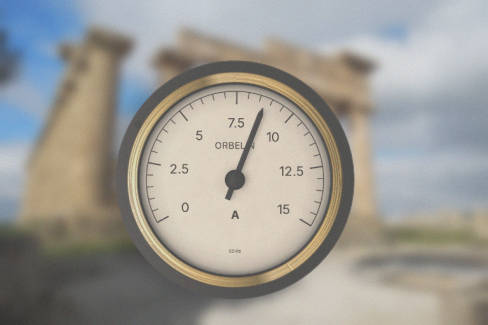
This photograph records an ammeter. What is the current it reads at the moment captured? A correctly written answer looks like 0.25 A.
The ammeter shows 8.75 A
